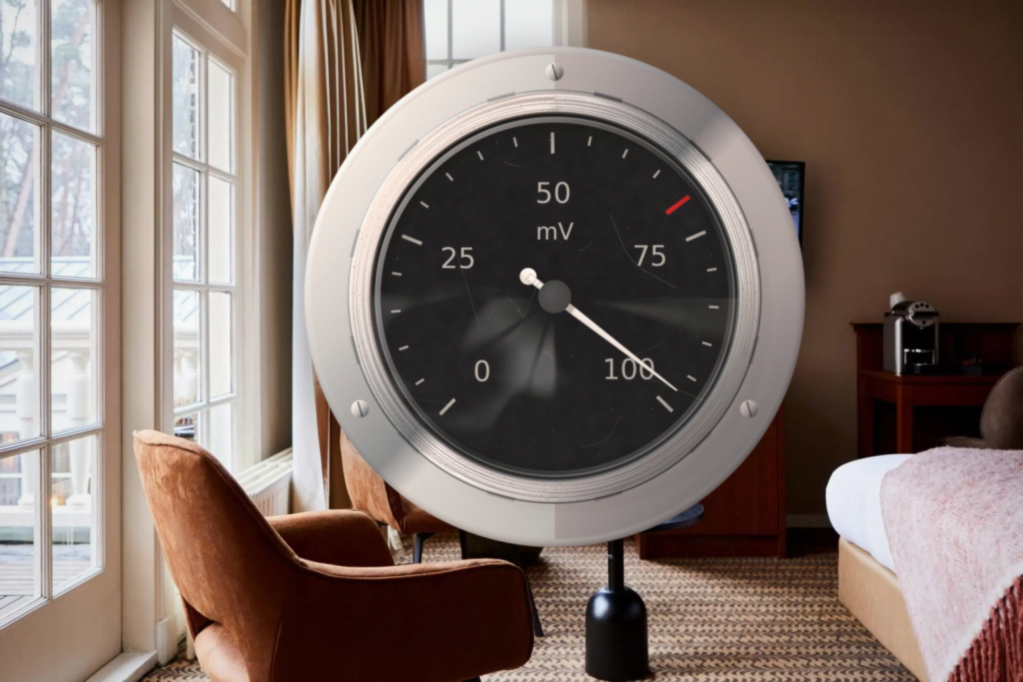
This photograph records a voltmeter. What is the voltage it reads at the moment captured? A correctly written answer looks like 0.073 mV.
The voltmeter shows 97.5 mV
